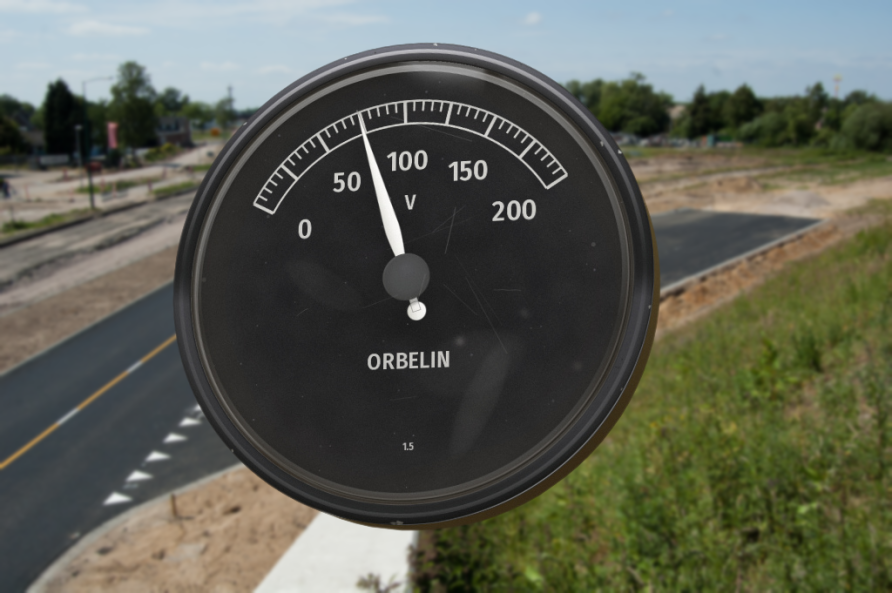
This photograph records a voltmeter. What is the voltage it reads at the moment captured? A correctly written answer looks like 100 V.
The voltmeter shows 75 V
